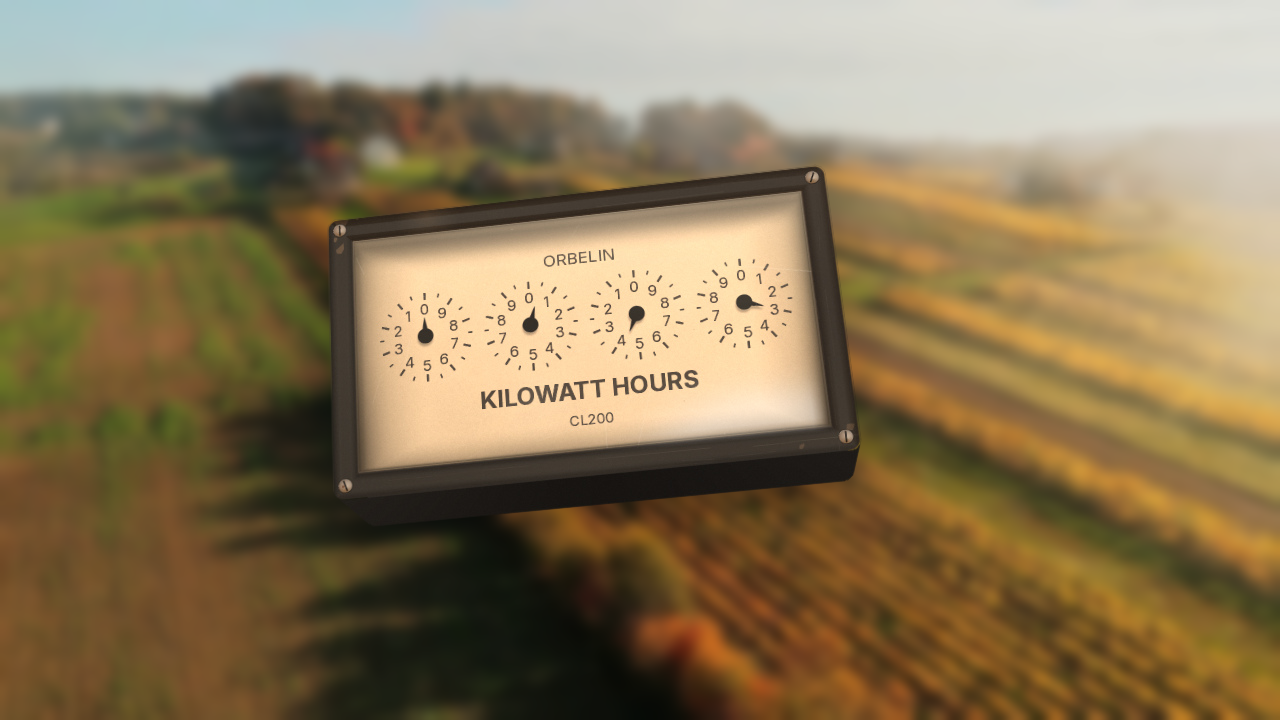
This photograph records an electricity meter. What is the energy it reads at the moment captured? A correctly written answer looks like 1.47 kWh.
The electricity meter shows 43 kWh
